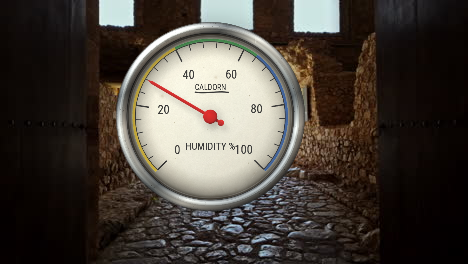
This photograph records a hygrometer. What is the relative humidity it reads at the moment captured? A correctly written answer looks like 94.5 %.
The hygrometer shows 28 %
